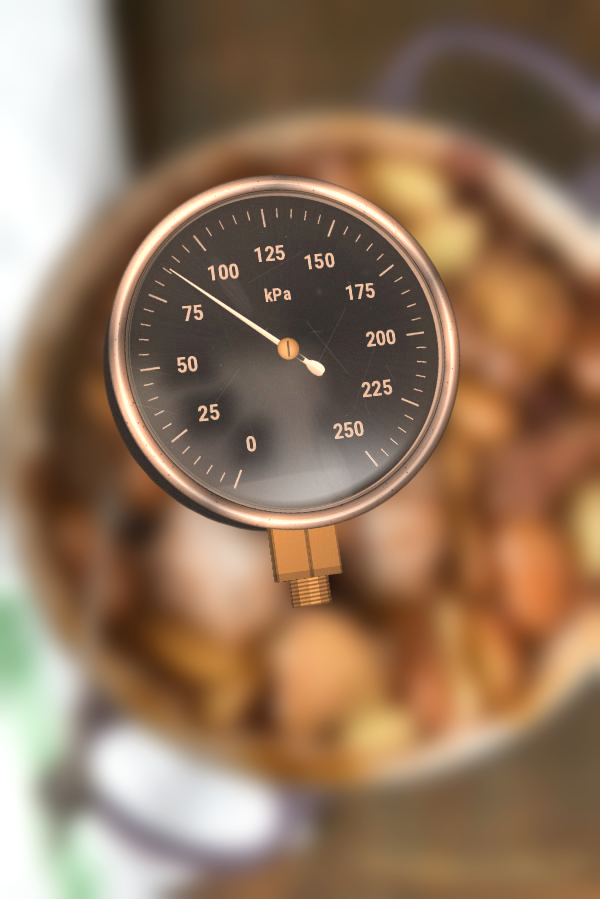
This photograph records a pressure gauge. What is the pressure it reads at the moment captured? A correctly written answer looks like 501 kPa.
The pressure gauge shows 85 kPa
